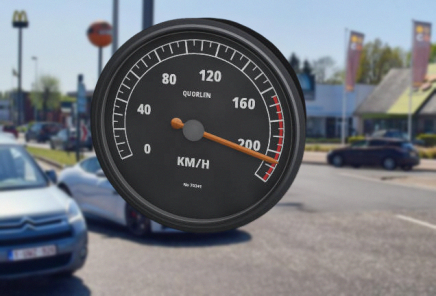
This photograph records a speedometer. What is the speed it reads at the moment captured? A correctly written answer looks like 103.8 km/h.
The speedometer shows 205 km/h
